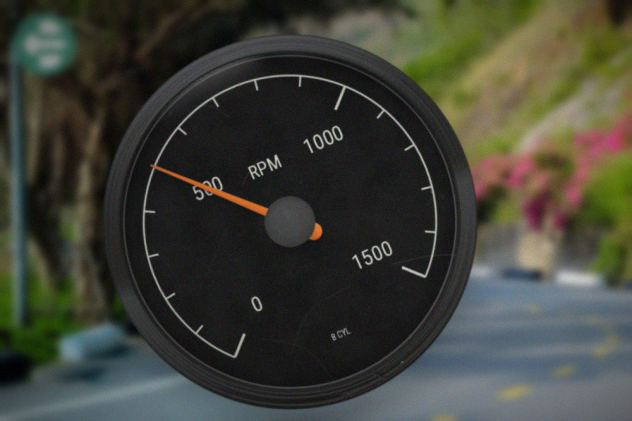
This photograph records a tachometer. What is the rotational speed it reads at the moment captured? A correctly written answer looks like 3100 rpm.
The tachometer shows 500 rpm
